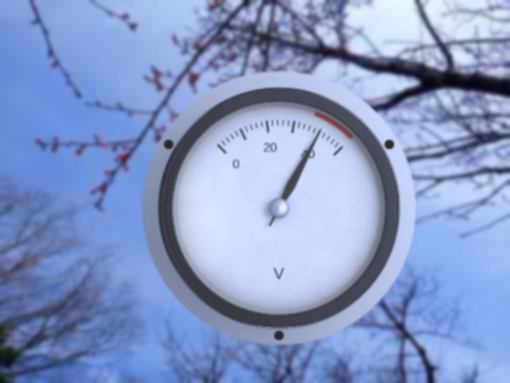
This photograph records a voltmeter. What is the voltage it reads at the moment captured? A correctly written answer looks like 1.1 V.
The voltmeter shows 40 V
